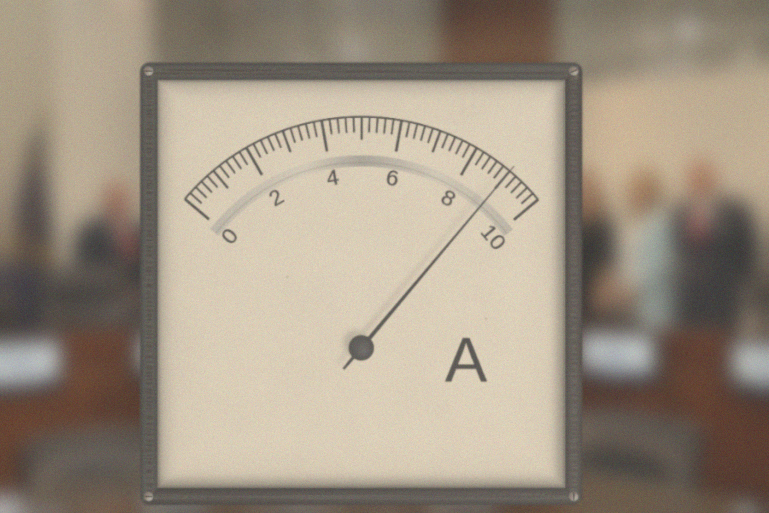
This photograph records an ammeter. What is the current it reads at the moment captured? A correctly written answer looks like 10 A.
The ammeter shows 9 A
